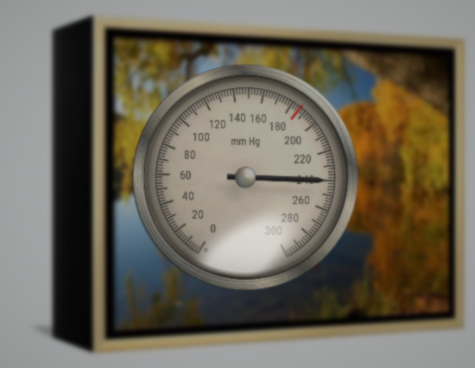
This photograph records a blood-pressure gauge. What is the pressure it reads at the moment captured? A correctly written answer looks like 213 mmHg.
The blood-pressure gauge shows 240 mmHg
